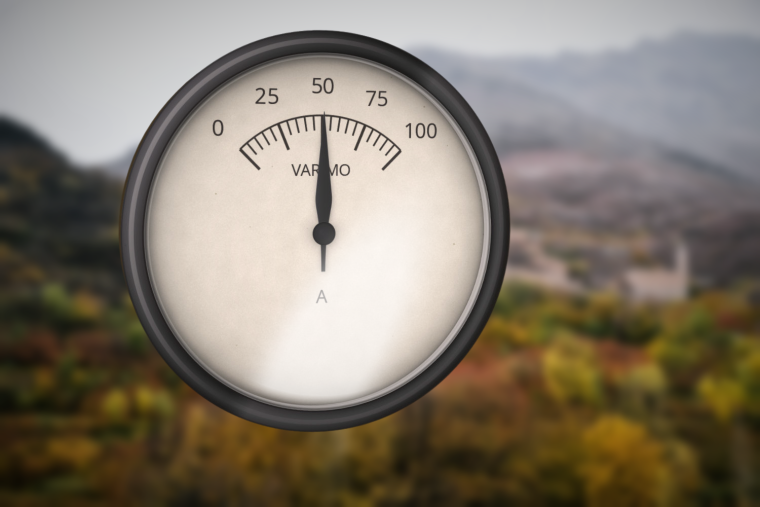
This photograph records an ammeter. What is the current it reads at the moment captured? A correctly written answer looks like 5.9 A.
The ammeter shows 50 A
